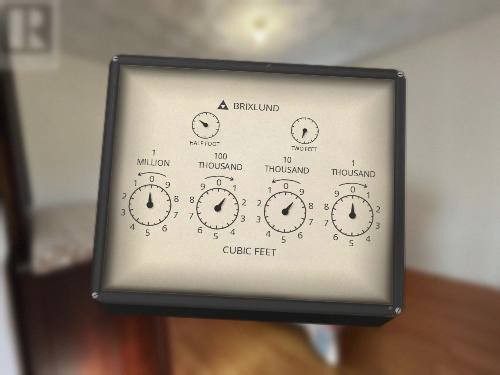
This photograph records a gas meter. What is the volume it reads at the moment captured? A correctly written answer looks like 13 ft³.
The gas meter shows 9000 ft³
